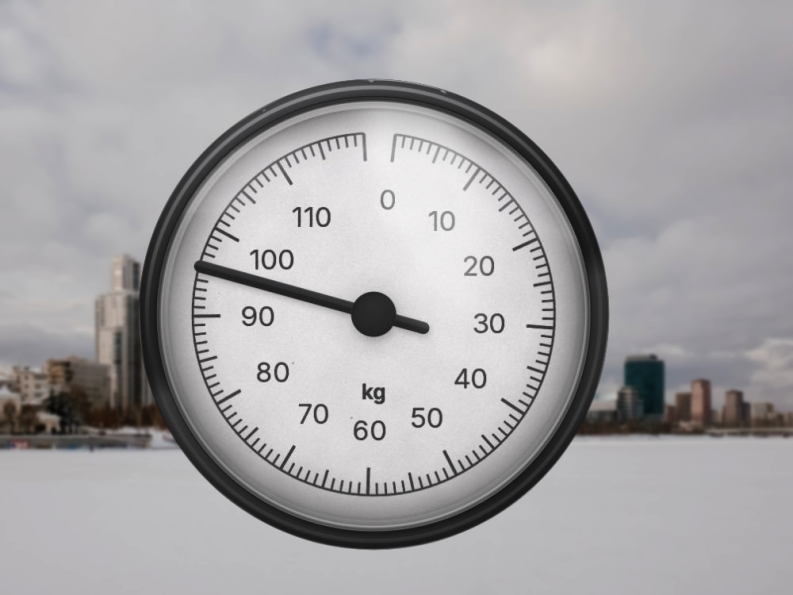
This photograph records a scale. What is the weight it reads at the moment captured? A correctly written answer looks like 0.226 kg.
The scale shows 95.5 kg
